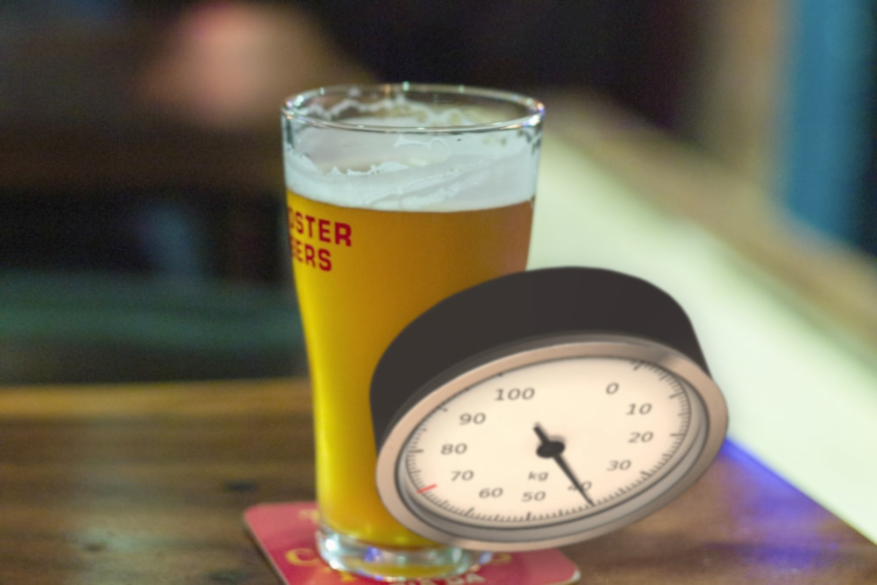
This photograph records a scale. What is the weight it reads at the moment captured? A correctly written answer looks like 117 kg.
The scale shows 40 kg
